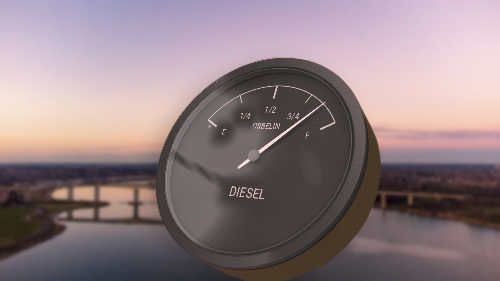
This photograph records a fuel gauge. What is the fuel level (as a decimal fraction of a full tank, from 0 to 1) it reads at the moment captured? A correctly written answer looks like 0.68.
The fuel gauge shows 0.875
